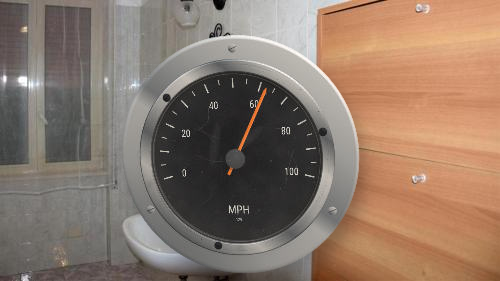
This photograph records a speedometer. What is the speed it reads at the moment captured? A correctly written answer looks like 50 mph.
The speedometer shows 62.5 mph
